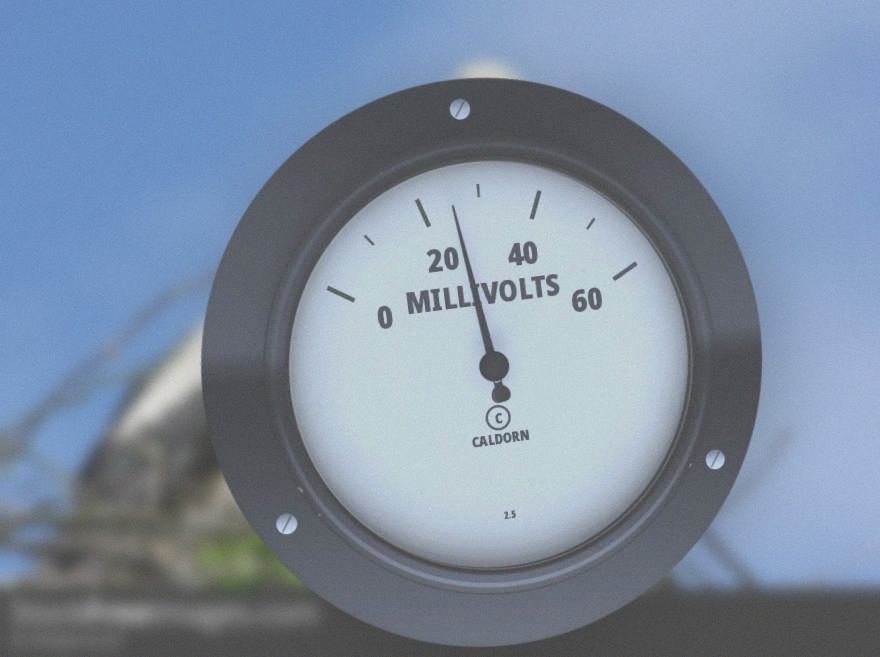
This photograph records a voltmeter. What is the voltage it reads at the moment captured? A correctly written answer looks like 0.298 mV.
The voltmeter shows 25 mV
